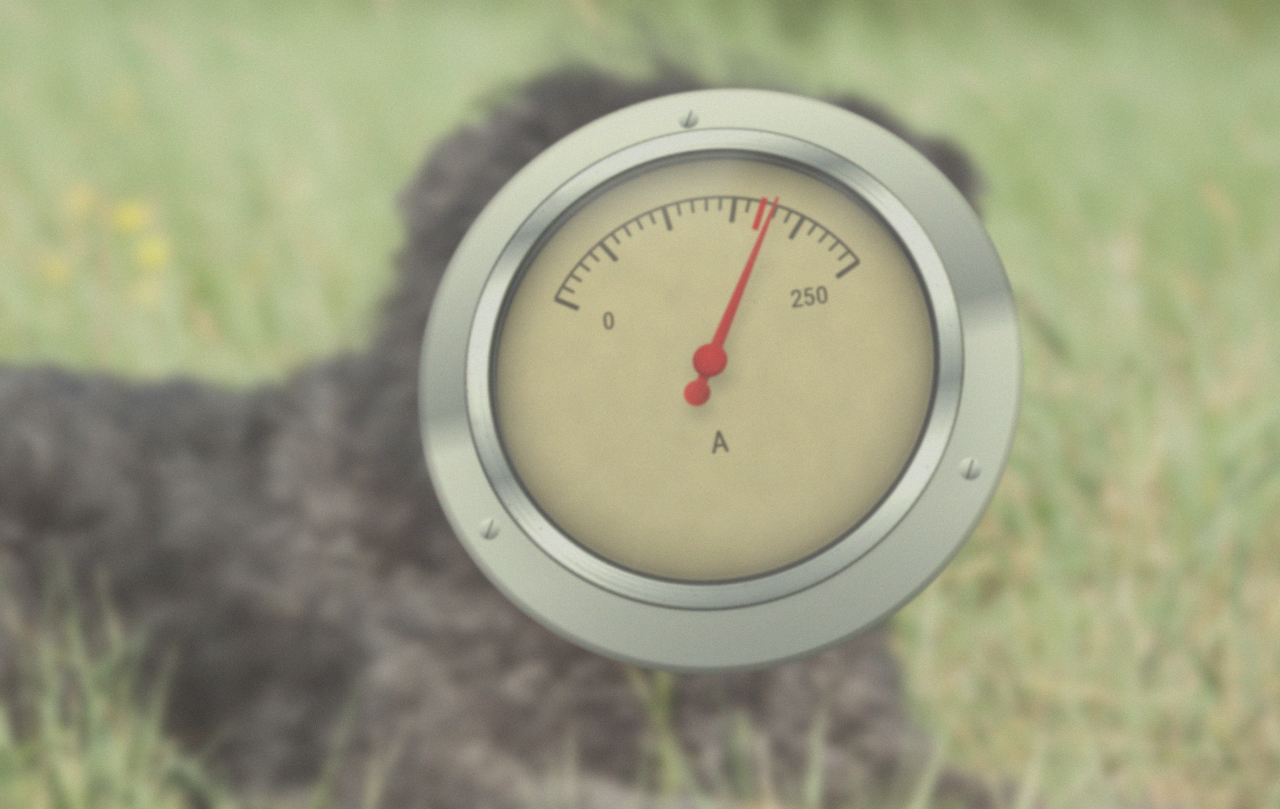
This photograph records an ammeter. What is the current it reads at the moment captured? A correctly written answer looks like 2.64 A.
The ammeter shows 180 A
